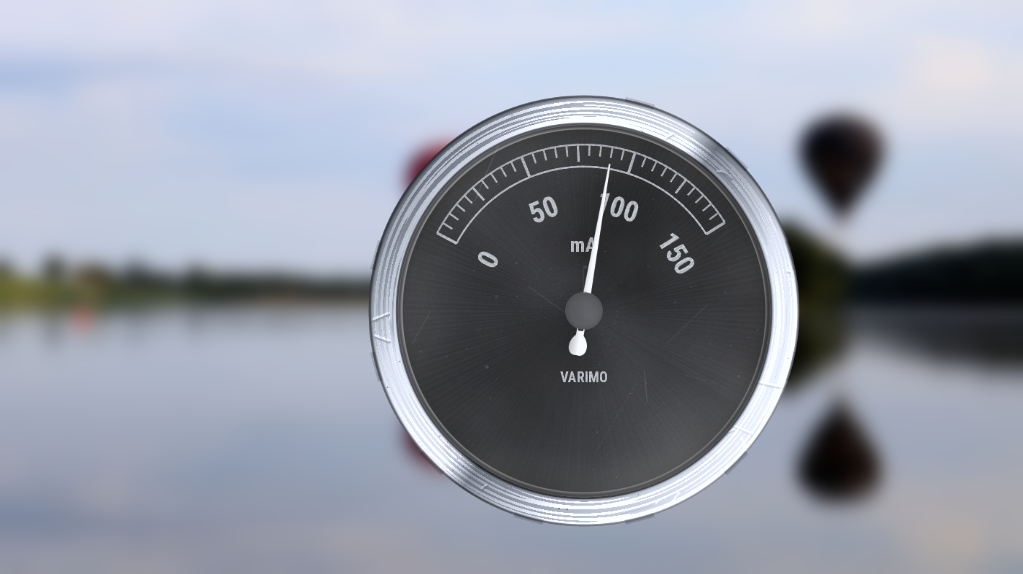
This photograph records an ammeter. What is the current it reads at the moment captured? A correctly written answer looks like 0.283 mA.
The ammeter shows 90 mA
